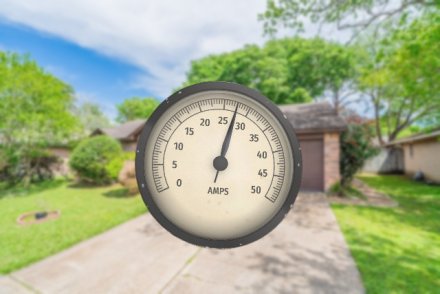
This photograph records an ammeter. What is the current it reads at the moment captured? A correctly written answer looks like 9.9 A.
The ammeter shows 27.5 A
